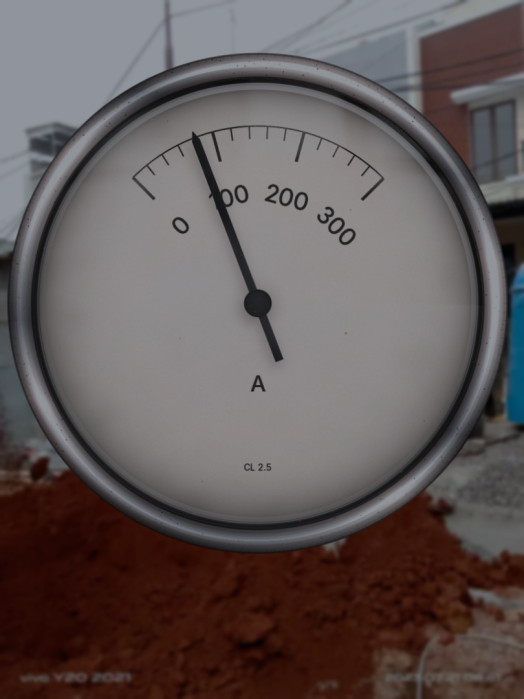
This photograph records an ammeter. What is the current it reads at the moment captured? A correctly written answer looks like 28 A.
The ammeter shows 80 A
